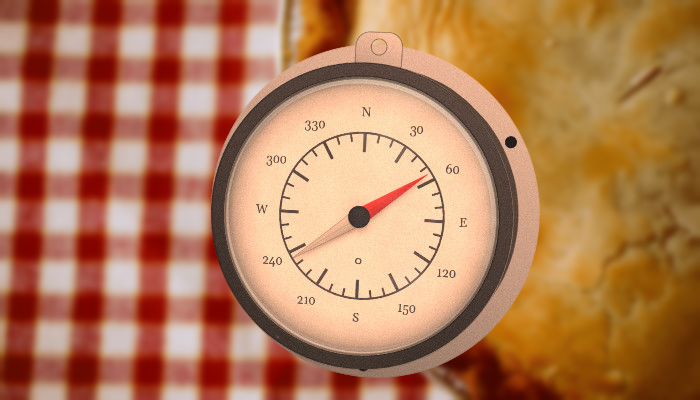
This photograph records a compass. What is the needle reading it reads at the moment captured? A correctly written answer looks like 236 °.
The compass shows 55 °
